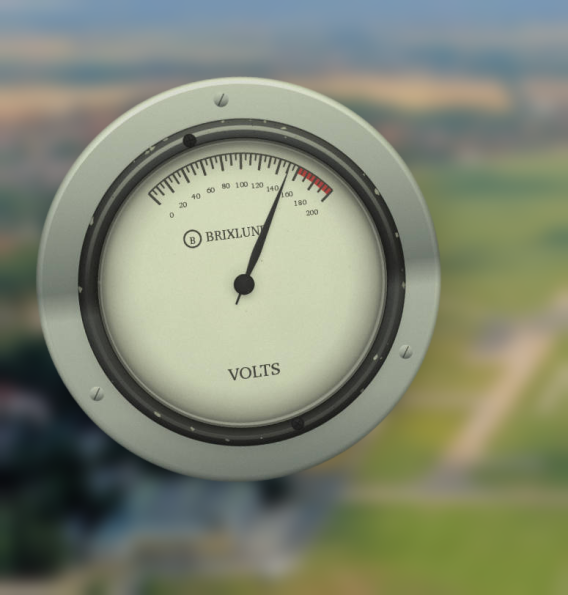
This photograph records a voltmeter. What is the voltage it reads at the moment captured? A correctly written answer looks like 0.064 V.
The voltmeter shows 150 V
